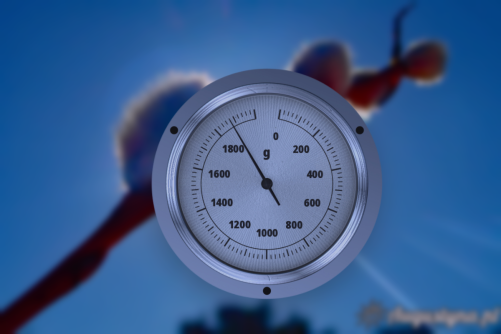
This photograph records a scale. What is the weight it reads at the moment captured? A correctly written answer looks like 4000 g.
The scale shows 1880 g
